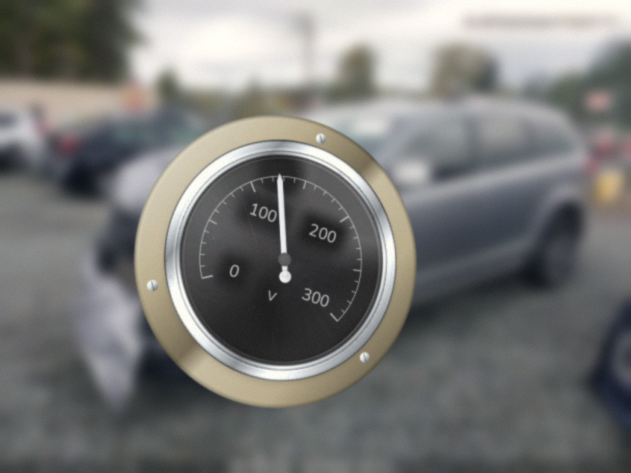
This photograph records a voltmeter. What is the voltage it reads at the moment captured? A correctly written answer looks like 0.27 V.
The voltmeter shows 125 V
